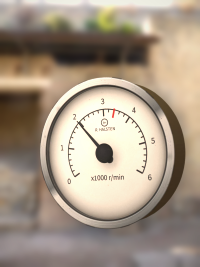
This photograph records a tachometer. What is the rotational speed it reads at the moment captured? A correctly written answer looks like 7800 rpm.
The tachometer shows 2000 rpm
